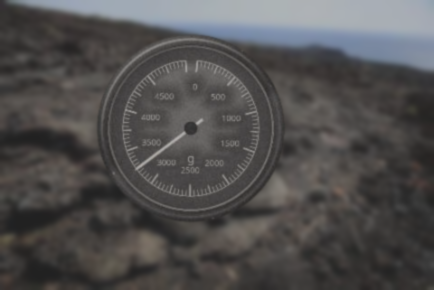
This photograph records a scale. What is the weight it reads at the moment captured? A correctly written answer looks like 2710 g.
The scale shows 3250 g
